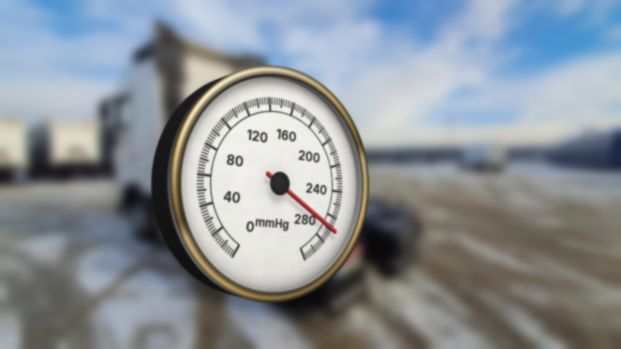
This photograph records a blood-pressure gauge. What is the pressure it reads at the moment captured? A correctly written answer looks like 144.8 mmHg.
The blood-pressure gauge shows 270 mmHg
